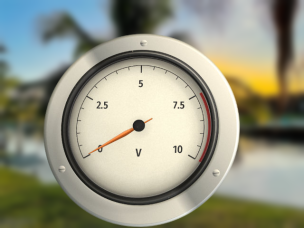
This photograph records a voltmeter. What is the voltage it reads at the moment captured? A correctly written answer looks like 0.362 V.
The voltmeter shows 0 V
